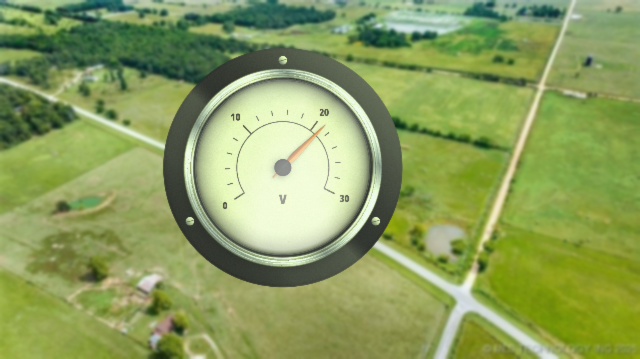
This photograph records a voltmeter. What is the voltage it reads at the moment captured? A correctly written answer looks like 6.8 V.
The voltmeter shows 21 V
